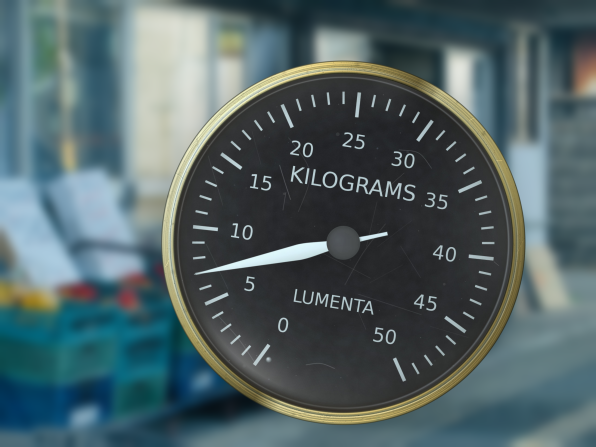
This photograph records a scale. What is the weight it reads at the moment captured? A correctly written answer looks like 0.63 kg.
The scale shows 7 kg
